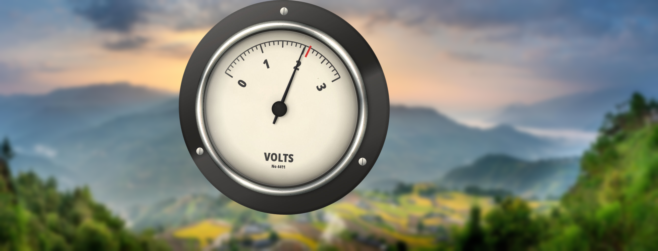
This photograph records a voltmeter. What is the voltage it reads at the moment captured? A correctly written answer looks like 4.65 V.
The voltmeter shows 2 V
